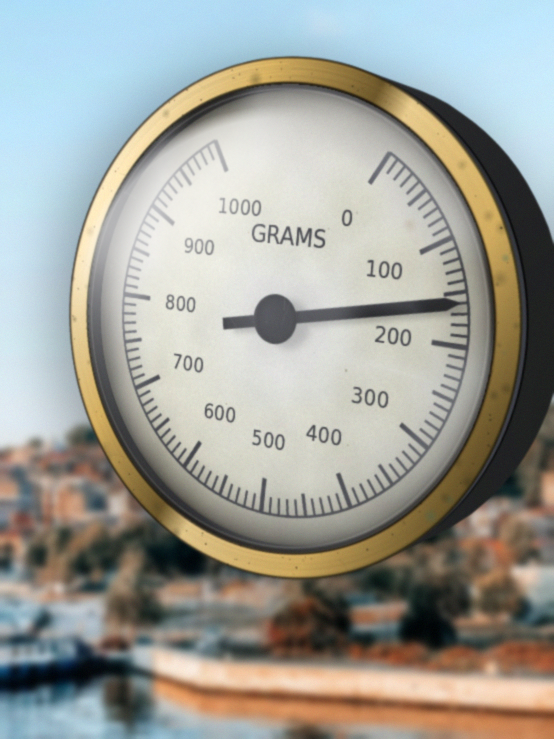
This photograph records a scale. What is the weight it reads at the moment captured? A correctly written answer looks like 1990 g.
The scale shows 160 g
